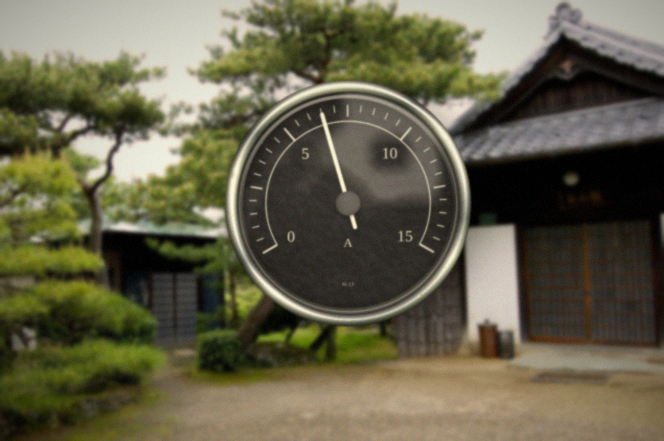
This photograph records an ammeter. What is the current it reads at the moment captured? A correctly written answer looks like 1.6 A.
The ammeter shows 6.5 A
